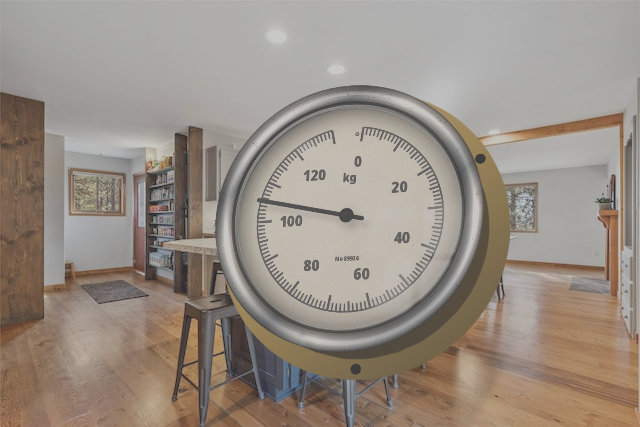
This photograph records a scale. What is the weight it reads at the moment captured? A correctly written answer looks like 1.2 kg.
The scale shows 105 kg
